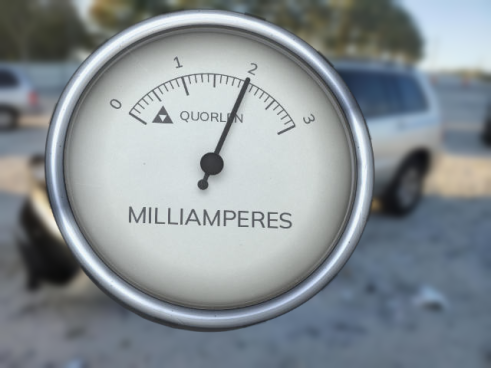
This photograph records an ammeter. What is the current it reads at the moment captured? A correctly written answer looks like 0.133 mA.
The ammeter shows 2 mA
